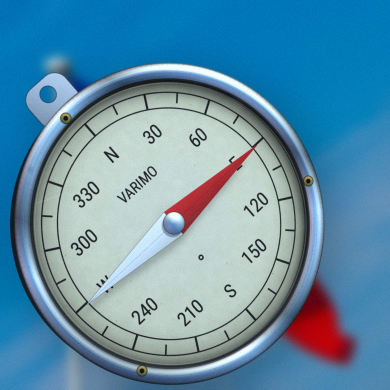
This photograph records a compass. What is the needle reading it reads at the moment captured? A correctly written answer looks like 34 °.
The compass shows 90 °
